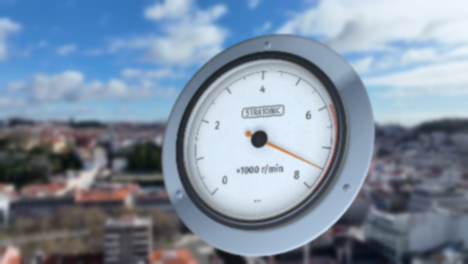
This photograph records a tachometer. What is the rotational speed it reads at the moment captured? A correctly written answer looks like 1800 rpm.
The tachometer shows 7500 rpm
